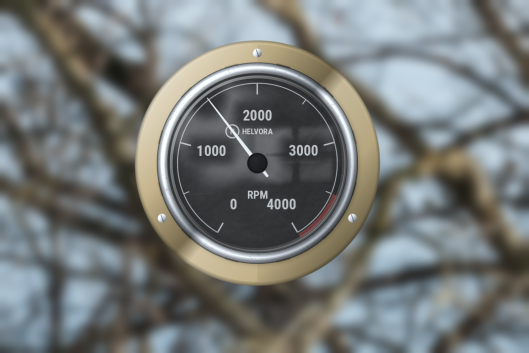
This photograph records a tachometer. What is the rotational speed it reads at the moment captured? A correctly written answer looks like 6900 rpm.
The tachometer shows 1500 rpm
